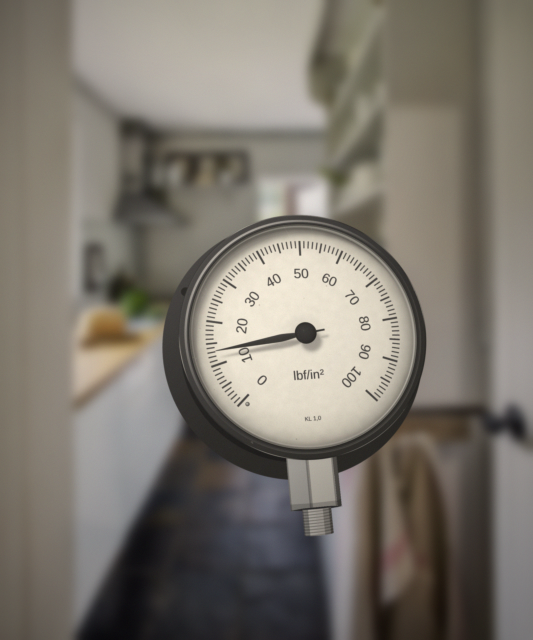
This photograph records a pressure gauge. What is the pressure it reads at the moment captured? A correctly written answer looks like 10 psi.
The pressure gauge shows 13 psi
